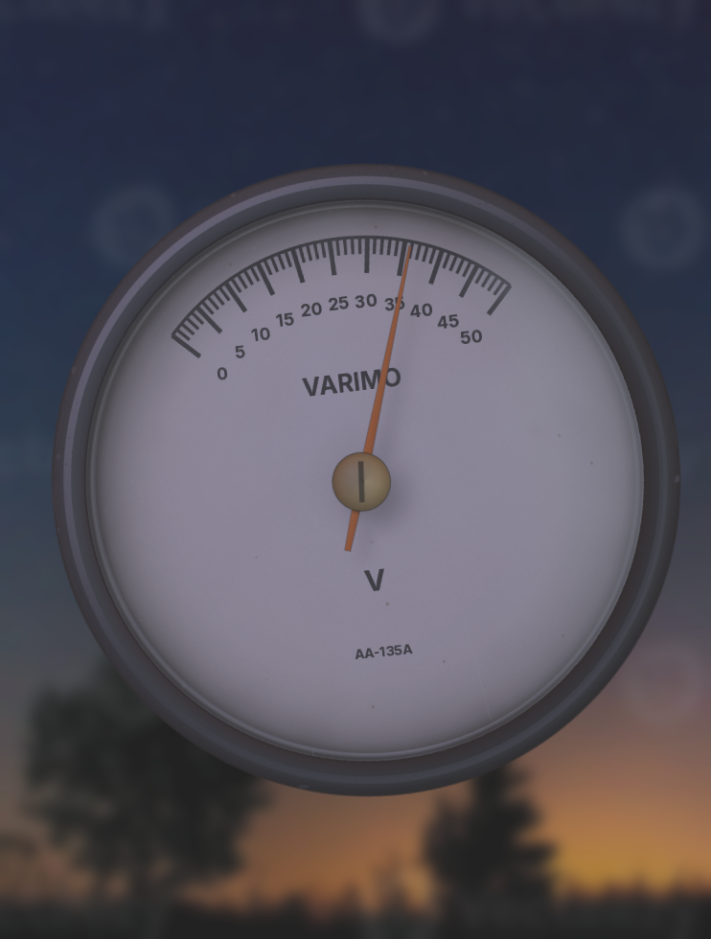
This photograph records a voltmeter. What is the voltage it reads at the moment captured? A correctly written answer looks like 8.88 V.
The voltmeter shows 36 V
